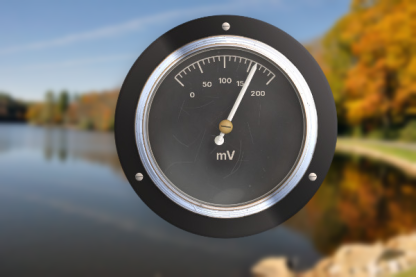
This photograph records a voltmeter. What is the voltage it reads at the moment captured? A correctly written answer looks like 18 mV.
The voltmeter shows 160 mV
